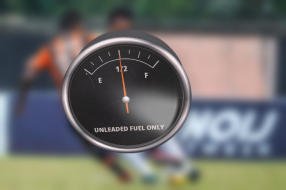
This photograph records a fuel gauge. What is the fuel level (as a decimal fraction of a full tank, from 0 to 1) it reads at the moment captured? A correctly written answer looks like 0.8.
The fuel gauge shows 0.5
